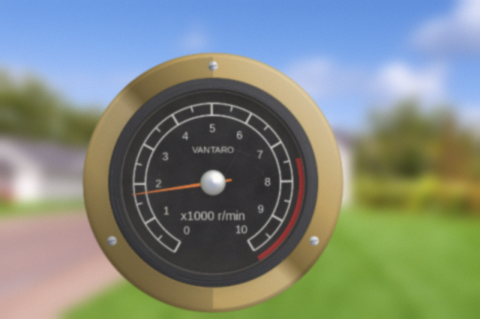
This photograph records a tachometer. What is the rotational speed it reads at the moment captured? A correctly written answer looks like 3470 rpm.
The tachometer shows 1750 rpm
